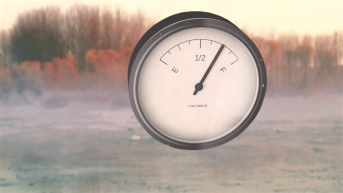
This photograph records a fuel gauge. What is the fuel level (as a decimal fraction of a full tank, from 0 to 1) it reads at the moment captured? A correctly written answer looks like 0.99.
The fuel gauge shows 0.75
